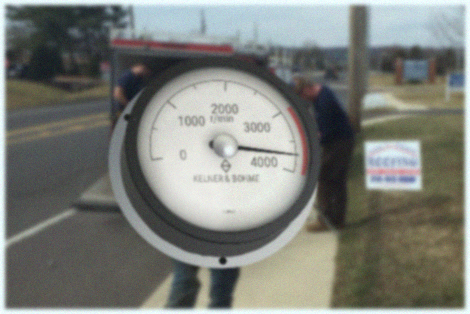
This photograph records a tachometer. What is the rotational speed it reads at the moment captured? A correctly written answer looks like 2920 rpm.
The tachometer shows 3750 rpm
